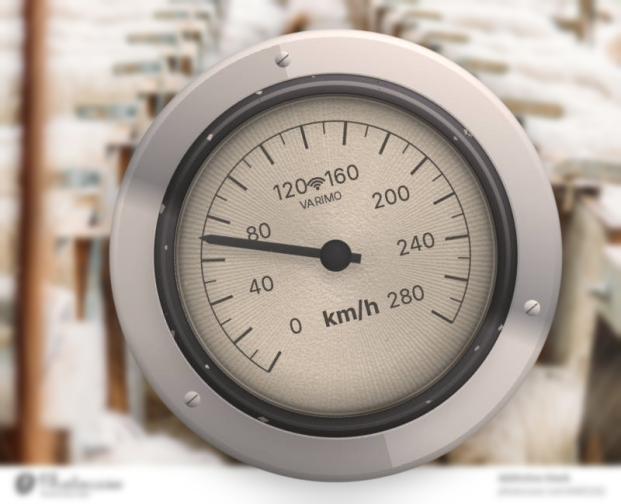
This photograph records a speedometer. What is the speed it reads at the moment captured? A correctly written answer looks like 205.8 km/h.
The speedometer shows 70 km/h
